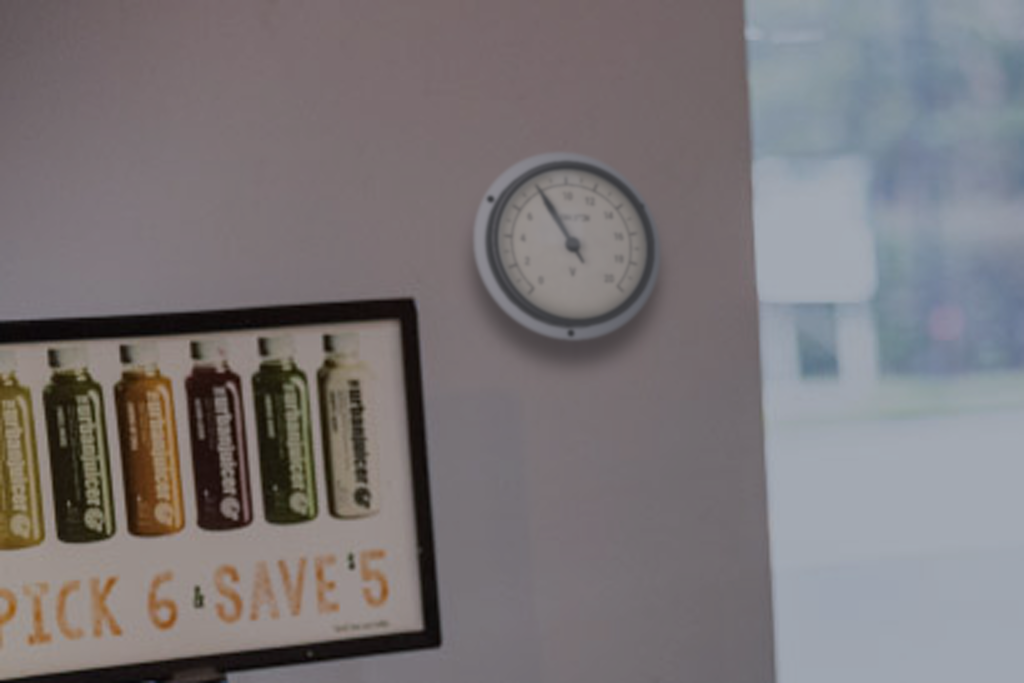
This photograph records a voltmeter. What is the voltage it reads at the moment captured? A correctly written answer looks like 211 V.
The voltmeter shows 8 V
